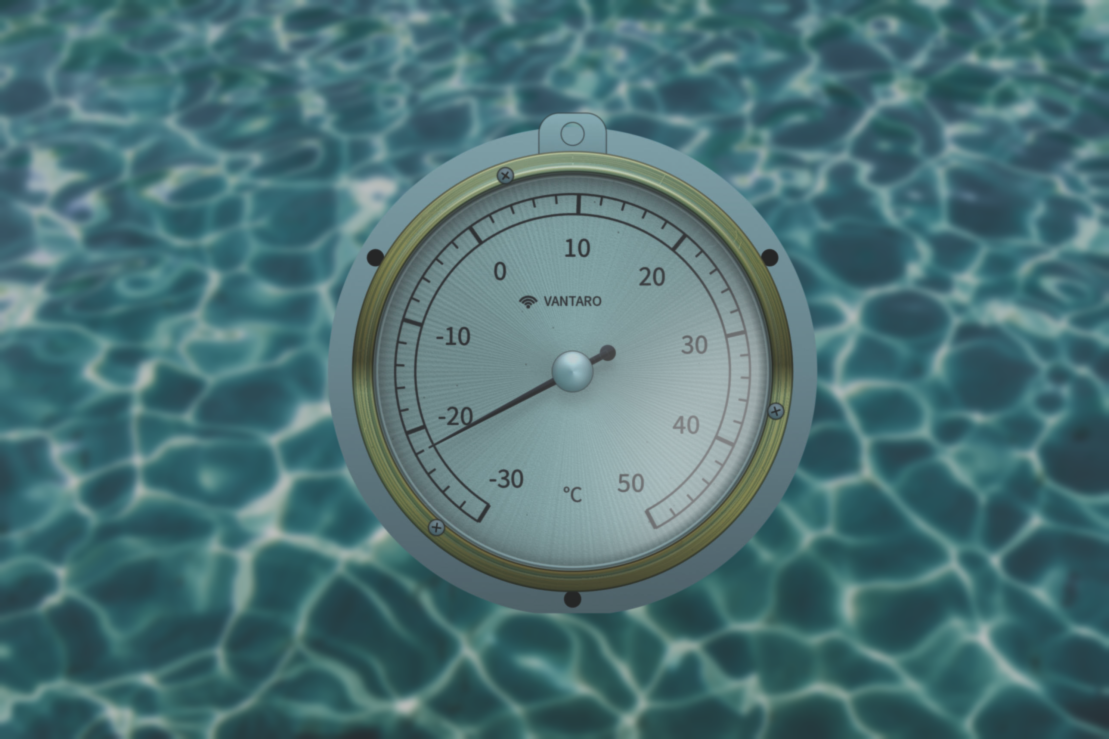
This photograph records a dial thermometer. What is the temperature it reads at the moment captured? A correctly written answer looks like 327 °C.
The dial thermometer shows -22 °C
